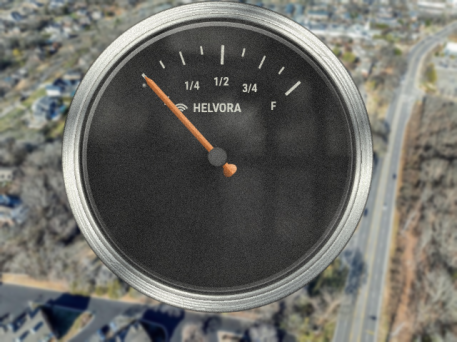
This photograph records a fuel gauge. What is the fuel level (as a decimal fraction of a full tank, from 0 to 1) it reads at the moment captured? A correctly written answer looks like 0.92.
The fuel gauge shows 0
